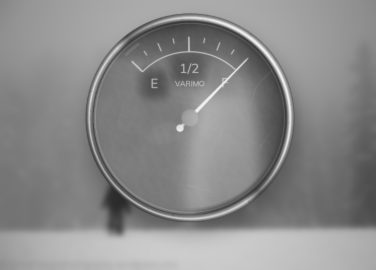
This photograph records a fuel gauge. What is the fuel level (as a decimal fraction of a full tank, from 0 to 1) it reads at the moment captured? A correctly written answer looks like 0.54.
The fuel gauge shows 1
